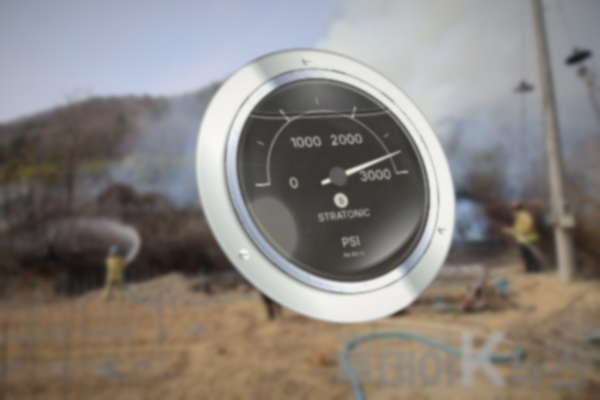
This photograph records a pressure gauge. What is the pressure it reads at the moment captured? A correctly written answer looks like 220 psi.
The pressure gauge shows 2750 psi
